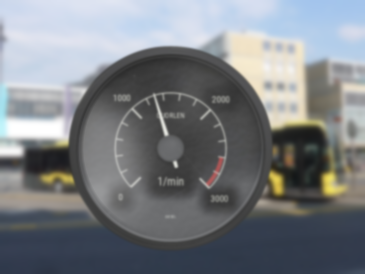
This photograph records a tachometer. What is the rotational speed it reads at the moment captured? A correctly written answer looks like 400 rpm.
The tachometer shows 1300 rpm
